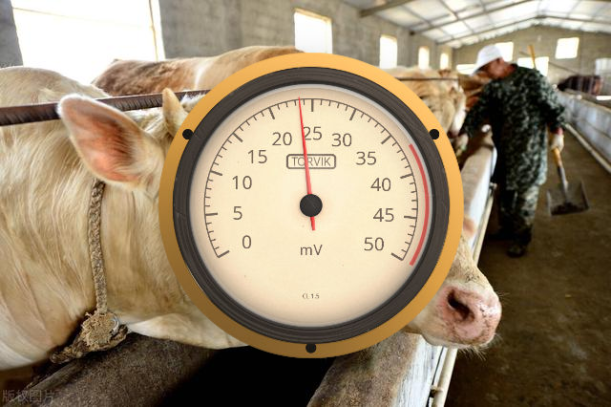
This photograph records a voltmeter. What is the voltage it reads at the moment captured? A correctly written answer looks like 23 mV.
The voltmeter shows 23.5 mV
